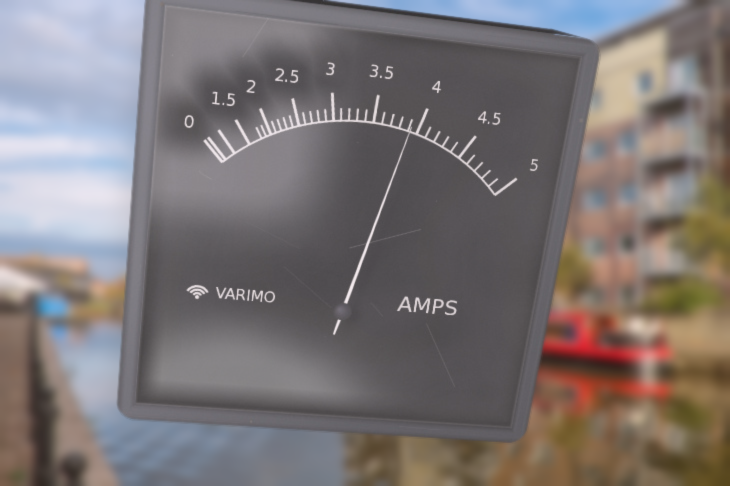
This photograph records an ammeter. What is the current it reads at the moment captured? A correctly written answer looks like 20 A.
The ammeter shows 3.9 A
